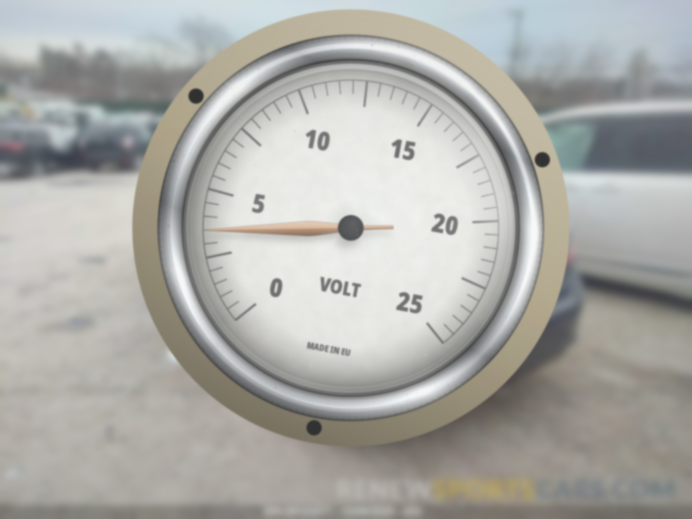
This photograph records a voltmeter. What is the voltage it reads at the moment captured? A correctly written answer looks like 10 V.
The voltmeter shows 3.5 V
